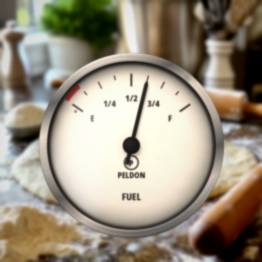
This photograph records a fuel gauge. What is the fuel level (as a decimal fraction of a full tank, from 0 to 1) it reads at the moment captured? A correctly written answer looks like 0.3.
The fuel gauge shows 0.625
